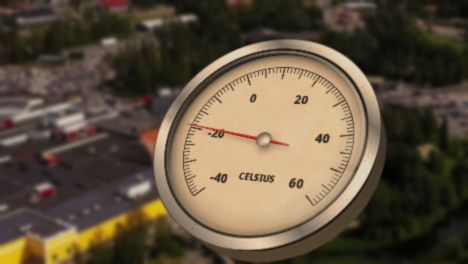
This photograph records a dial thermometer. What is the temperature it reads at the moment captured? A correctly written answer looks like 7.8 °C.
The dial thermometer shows -20 °C
